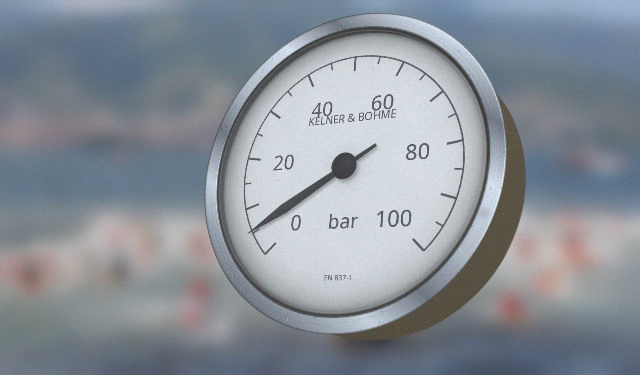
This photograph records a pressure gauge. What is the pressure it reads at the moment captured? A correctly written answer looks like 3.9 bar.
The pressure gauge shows 5 bar
